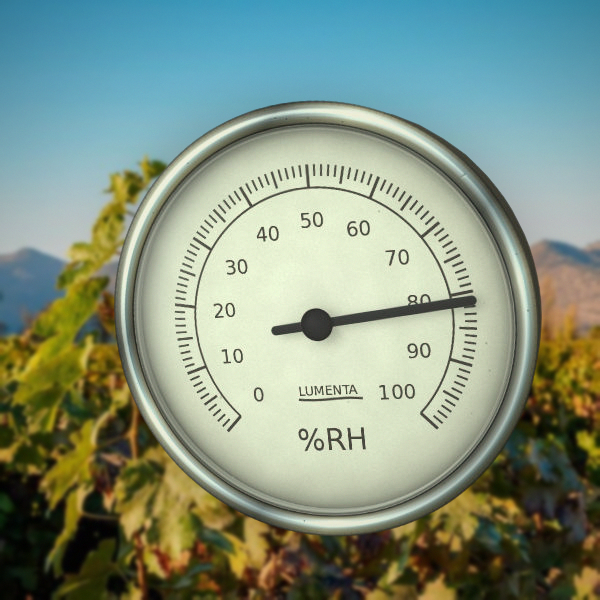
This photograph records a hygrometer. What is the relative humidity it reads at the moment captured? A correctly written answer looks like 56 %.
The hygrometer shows 81 %
